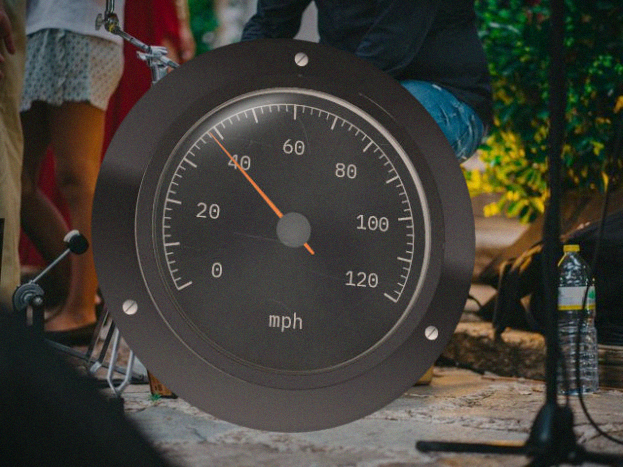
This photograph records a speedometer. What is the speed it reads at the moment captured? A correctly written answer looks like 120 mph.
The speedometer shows 38 mph
